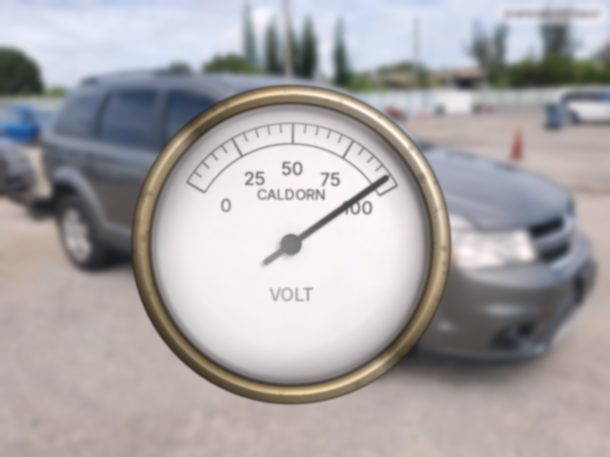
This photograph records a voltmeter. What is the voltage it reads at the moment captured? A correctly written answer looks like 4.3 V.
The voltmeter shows 95 V
